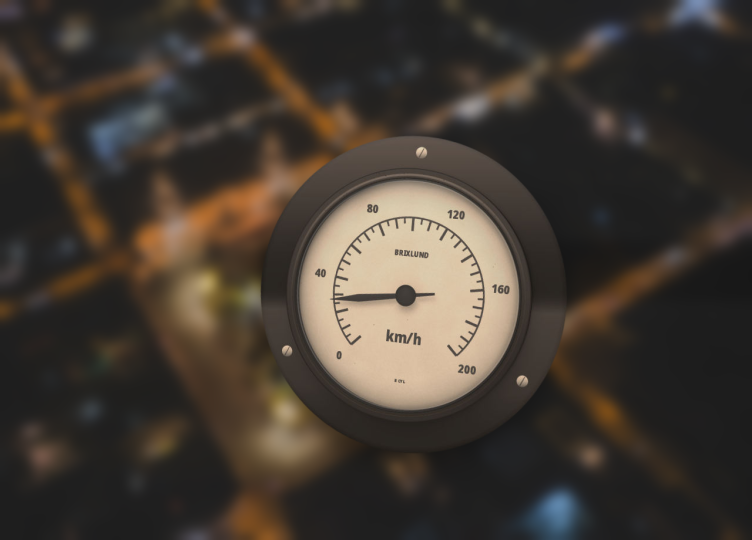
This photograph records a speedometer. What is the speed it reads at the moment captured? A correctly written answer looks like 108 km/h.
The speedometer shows 27.5 km/h
